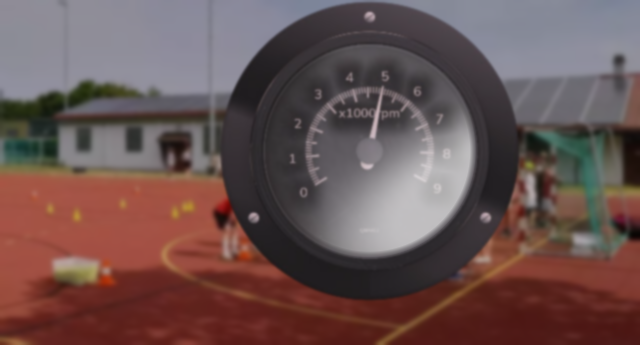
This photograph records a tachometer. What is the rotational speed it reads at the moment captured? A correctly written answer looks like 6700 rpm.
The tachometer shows 5000 rpm
